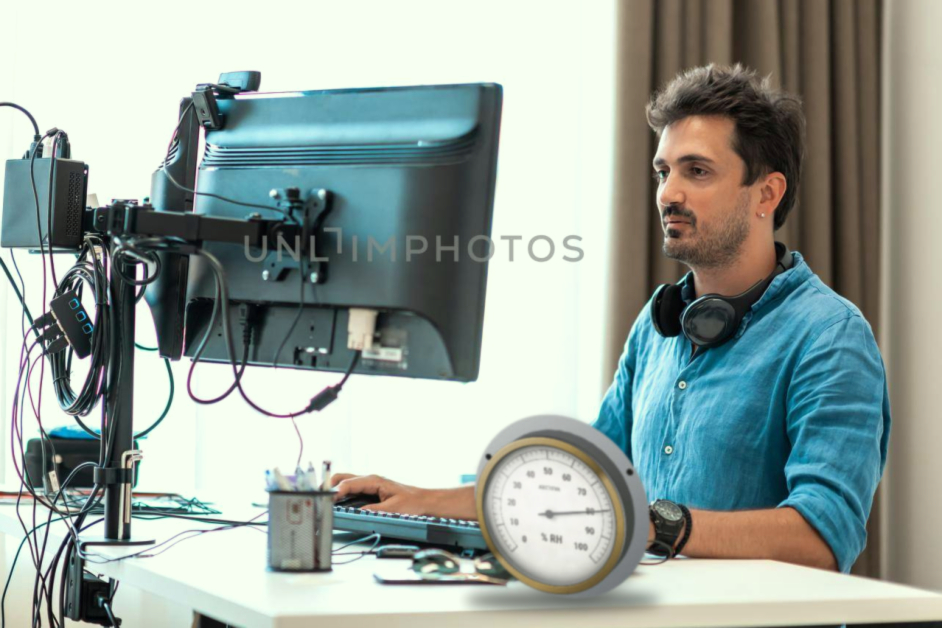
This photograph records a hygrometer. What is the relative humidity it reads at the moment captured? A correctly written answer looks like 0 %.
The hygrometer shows 80 %
